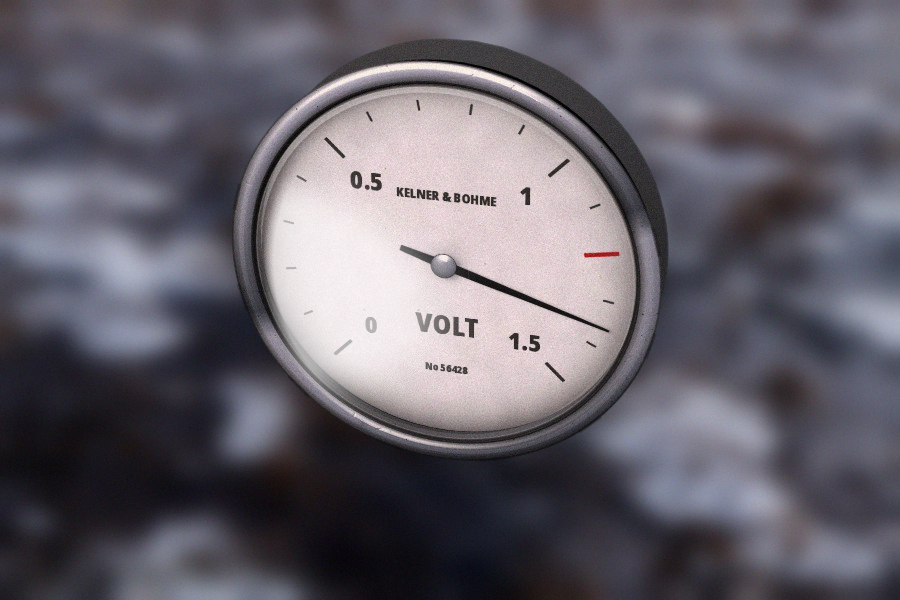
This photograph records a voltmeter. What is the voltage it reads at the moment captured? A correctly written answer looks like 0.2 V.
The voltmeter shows 1.35 V
